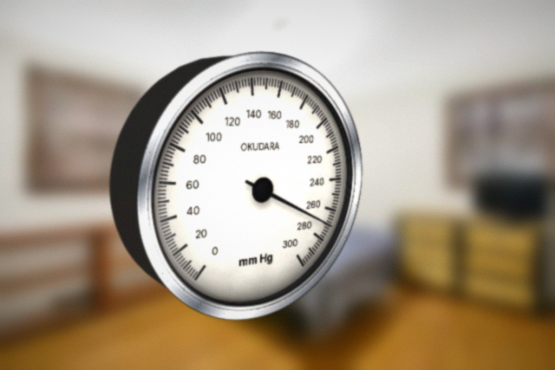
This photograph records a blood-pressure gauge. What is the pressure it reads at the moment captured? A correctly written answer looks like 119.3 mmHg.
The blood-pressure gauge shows 270 mmHg
